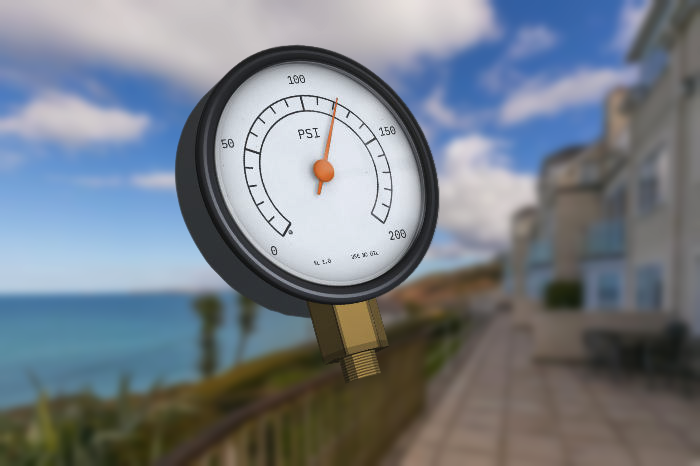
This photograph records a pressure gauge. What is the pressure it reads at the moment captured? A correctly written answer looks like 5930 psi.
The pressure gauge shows 120 psi
